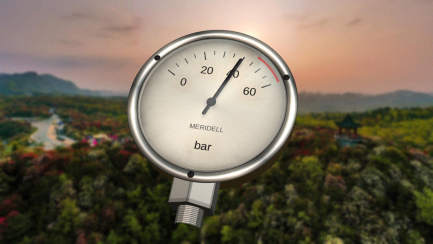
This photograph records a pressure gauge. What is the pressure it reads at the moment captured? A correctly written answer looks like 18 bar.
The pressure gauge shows 40 bar
